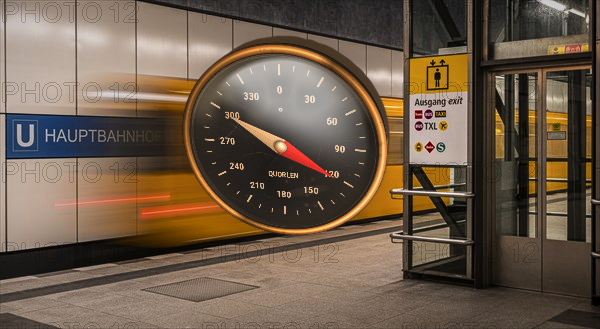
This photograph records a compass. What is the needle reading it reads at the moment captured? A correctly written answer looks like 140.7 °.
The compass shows 120 °
